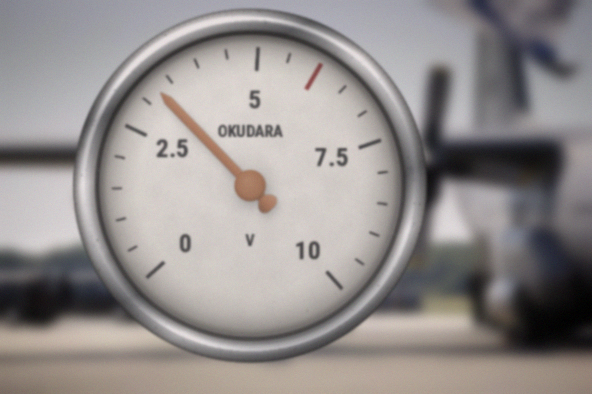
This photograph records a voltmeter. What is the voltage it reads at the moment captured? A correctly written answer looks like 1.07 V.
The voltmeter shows 3.25 V
